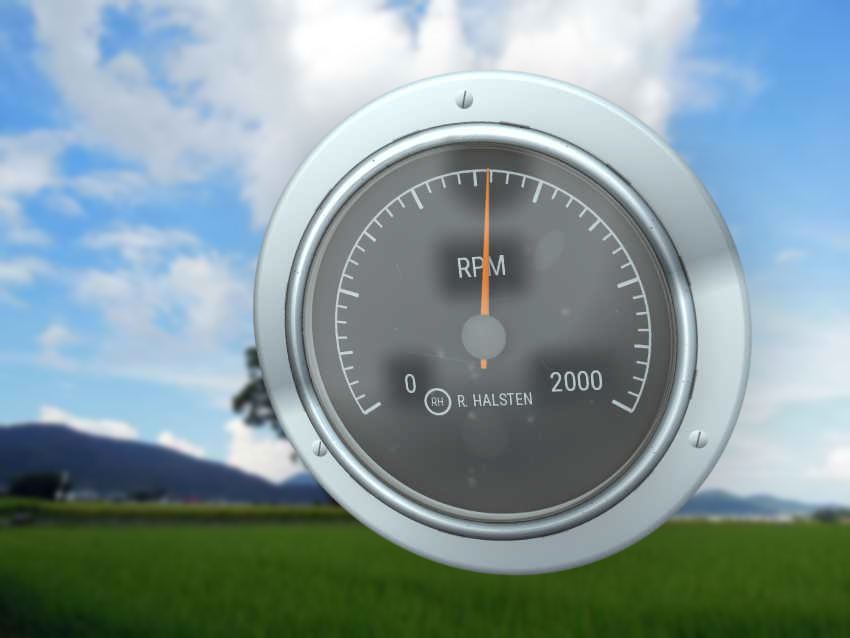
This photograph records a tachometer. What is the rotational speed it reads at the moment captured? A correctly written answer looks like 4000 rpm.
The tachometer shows 1050 rpm
